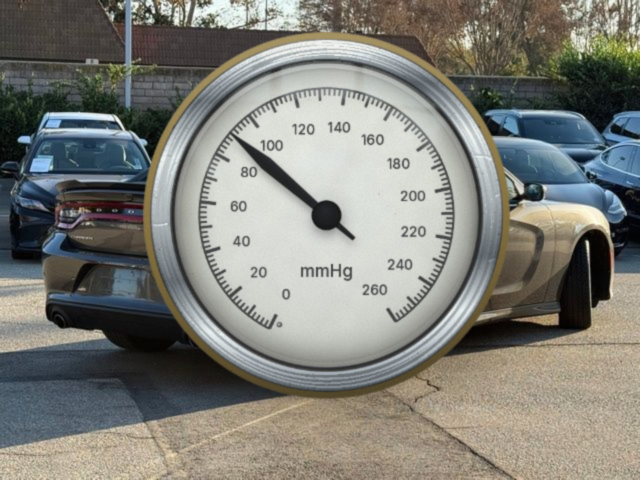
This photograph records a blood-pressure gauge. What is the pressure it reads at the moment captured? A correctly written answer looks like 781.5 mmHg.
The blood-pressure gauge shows 90 mmHg
